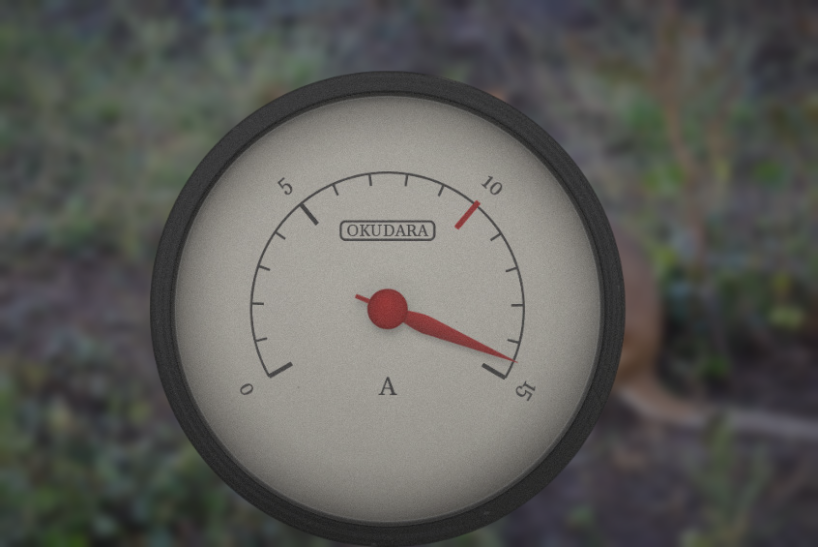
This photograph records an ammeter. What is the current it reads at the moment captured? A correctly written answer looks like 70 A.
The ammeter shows 14.5 A
